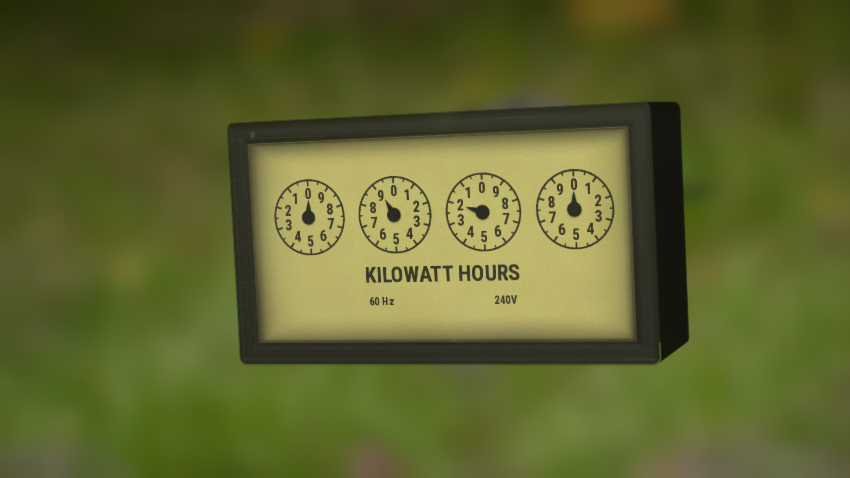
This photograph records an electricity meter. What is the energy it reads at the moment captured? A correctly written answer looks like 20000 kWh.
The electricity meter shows 9920 kWh
